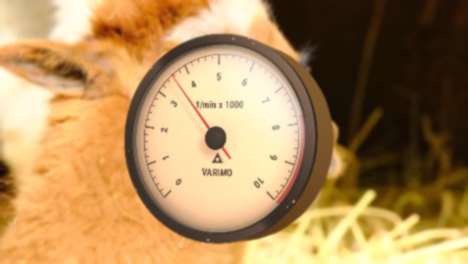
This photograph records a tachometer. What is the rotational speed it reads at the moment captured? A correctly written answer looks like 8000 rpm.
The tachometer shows 3600 rpm
